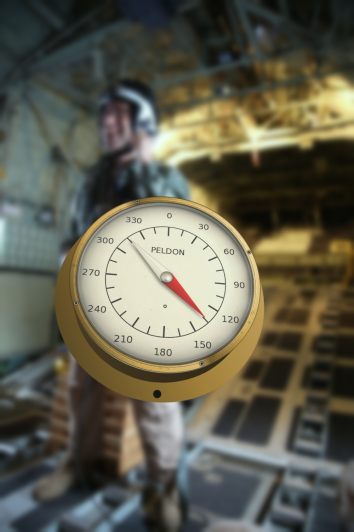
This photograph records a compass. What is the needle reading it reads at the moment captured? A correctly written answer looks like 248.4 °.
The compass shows 135 °
